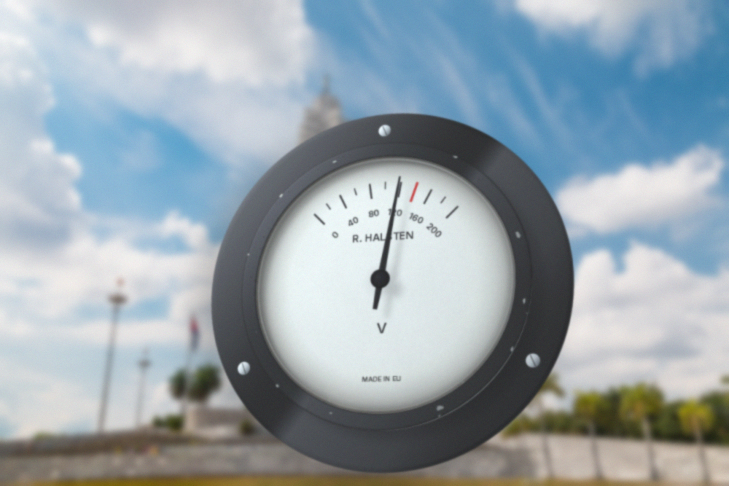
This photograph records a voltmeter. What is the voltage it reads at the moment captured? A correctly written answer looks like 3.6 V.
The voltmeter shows 120 V
